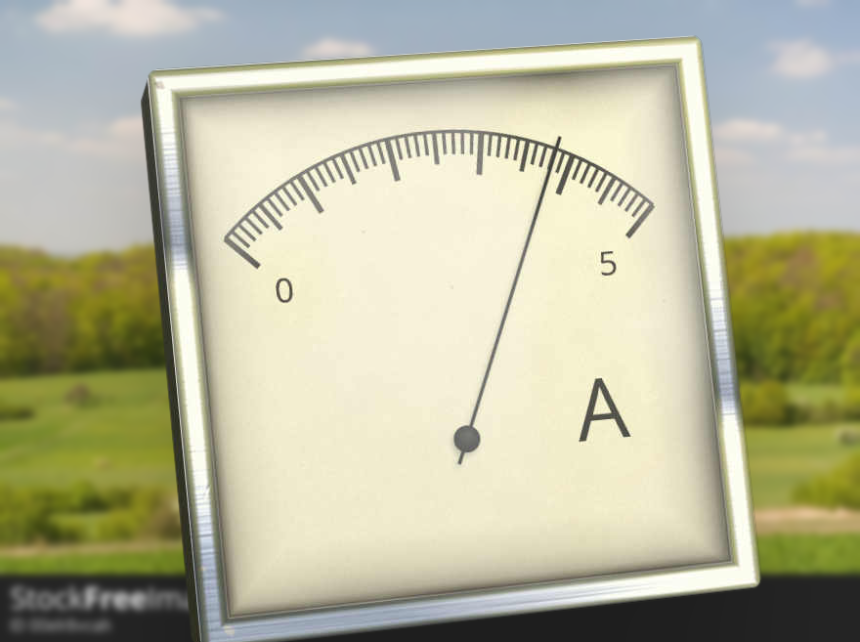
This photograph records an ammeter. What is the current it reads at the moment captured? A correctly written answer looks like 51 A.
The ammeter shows 3.8 A
